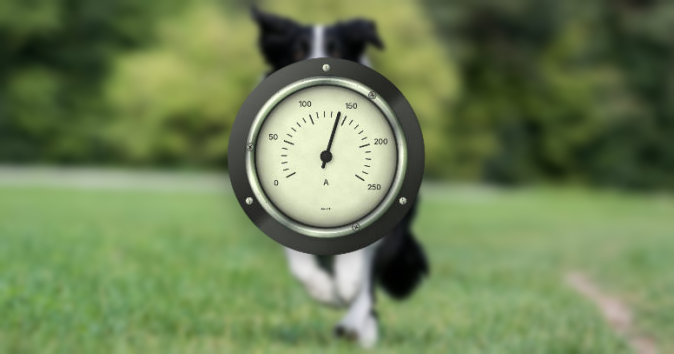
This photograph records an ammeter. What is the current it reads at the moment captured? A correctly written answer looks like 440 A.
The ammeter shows 140 A
